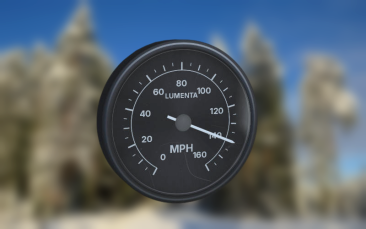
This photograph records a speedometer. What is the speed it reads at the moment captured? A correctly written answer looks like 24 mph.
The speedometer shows 140 mph
